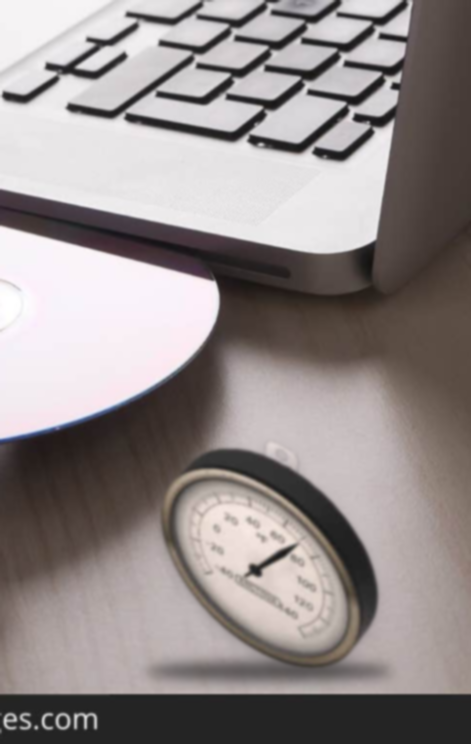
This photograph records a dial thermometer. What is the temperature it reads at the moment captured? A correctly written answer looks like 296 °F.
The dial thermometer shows 70 °F
